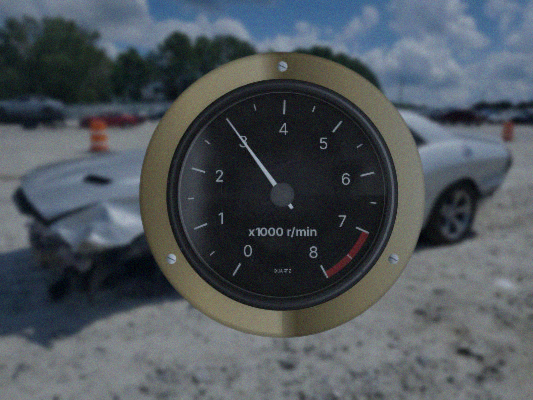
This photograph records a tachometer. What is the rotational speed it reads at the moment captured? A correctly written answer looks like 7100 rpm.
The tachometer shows 3000 rpm
